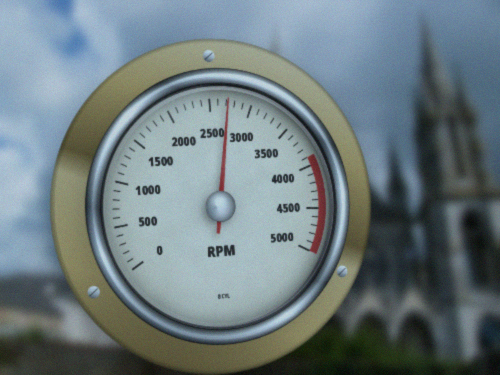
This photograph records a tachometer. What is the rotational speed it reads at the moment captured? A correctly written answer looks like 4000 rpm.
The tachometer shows 2700 rpm
